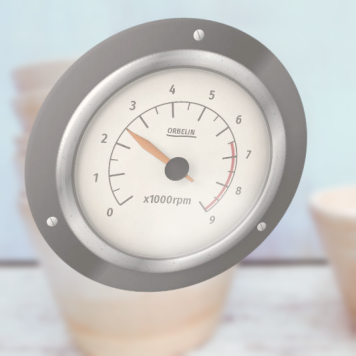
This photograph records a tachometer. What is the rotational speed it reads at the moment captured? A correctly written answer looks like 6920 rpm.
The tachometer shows 2500 rpm
